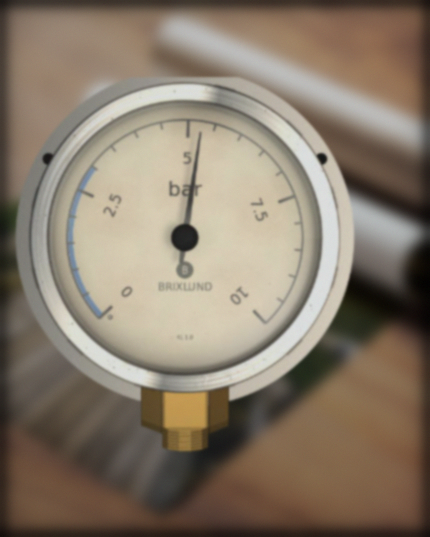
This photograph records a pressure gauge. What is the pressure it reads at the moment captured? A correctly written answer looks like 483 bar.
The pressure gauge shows 5.25 bar
